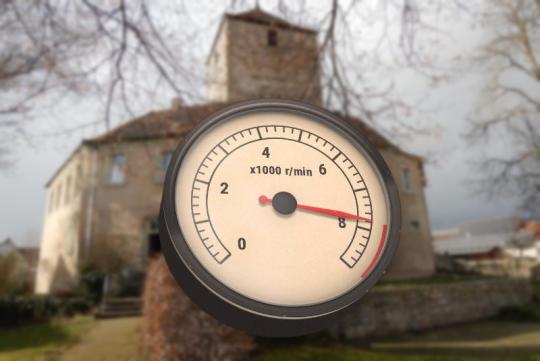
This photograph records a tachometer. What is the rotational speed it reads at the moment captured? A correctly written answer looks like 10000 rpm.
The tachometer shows 7800 rpm
